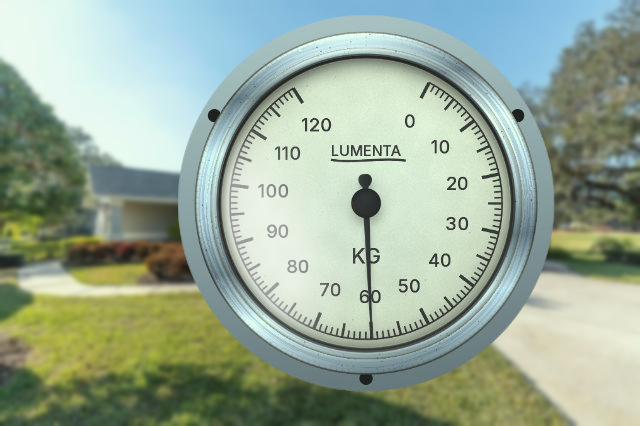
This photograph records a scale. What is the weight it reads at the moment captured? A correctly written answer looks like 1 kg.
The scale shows 60 kg
